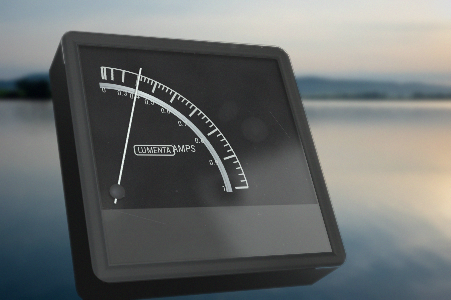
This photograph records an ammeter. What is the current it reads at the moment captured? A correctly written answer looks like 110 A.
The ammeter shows 0.4 A
